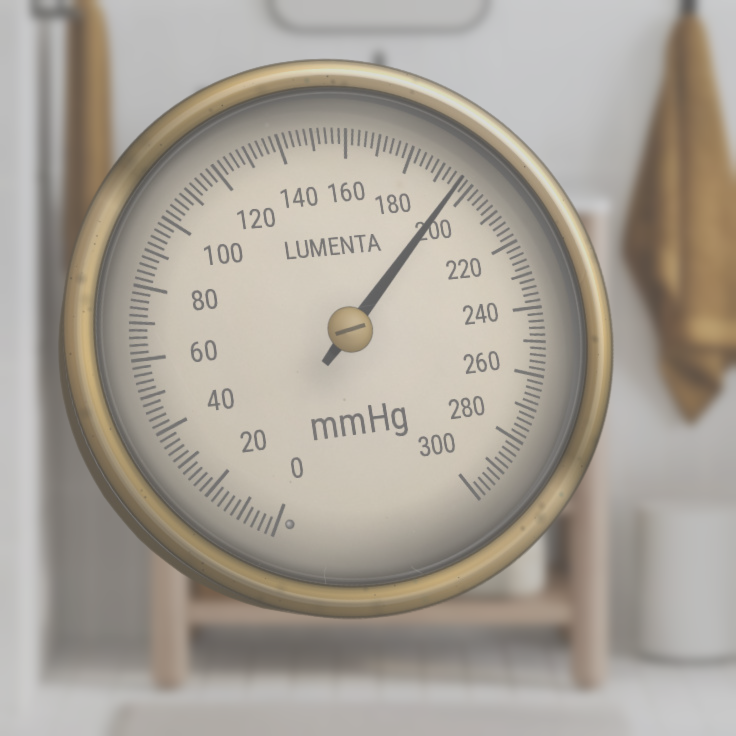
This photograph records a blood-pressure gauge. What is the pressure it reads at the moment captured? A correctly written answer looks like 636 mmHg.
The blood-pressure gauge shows 196 mmHg
